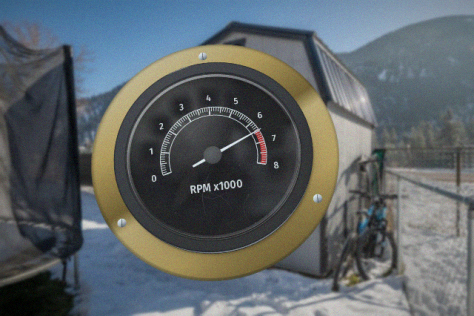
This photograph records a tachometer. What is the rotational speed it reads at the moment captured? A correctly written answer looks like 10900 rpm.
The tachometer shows 6500 rpm
